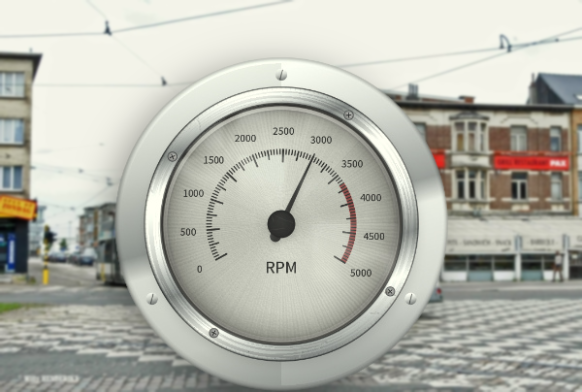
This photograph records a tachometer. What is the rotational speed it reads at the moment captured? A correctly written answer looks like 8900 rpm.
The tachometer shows 3000 rpm
